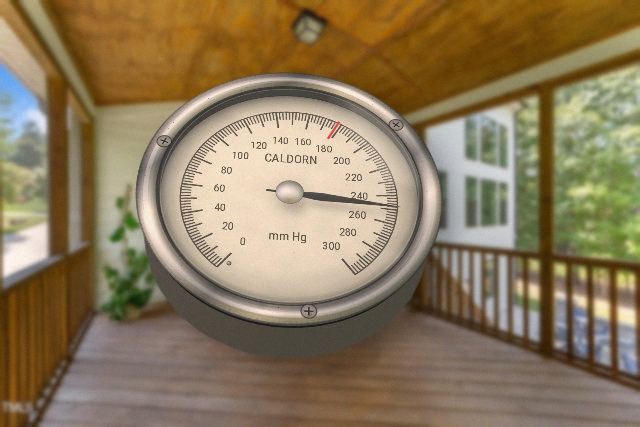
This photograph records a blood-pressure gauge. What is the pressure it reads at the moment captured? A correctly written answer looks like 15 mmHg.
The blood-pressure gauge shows 250 mmHg
